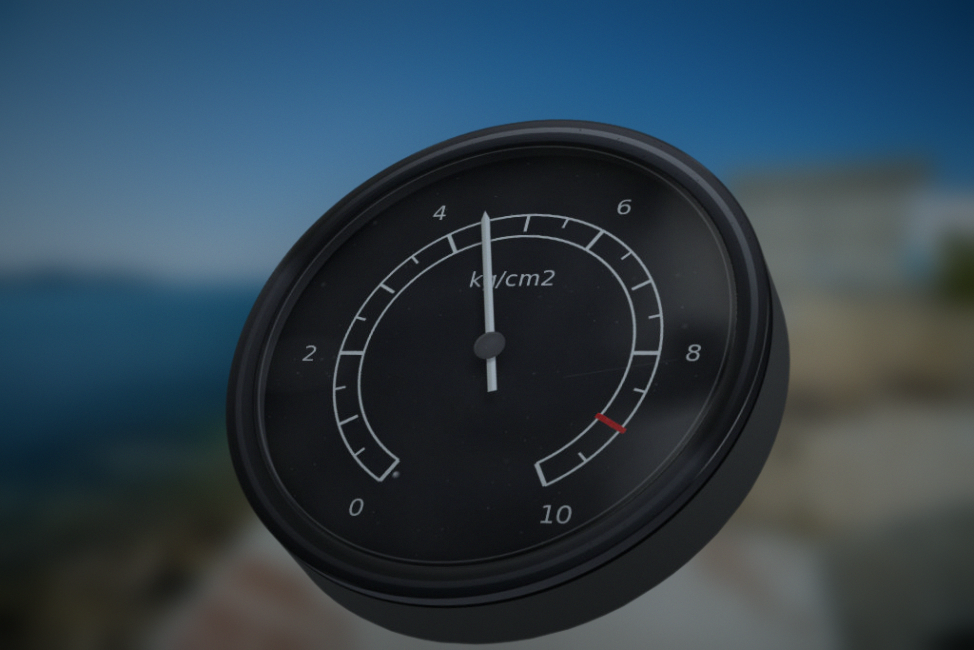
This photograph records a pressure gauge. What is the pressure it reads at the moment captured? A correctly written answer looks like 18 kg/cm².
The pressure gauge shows 4.5 kg/cm²
